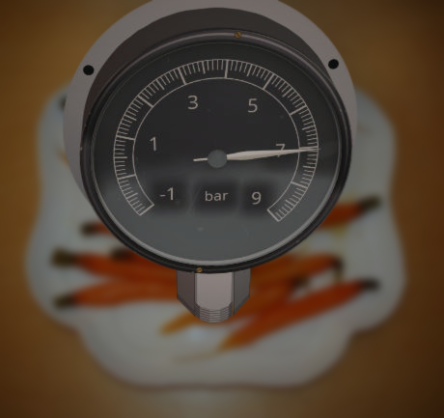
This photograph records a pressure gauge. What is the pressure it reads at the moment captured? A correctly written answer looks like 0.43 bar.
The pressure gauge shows 7 bar
